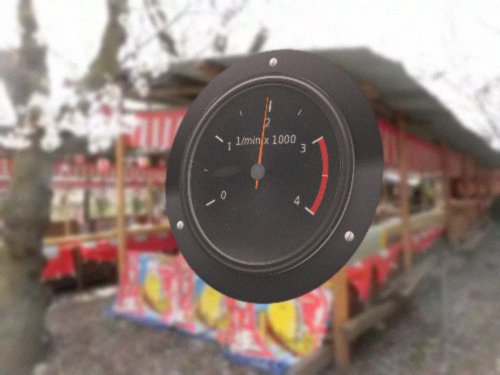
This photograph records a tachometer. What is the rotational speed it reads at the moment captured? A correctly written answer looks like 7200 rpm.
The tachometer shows 2000 rpm
